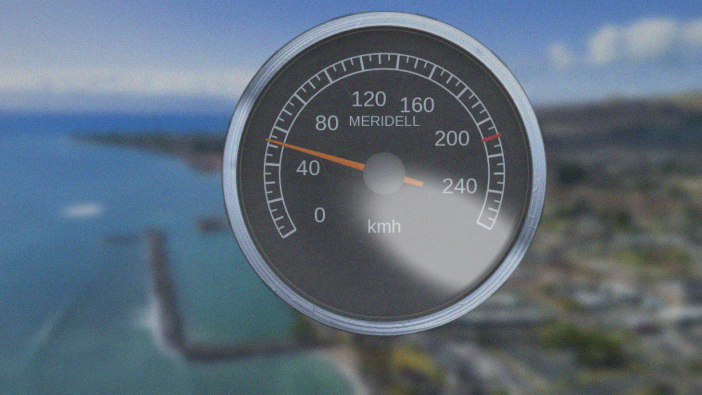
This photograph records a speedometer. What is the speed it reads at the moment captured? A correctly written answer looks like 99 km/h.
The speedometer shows 52.5 km/h
